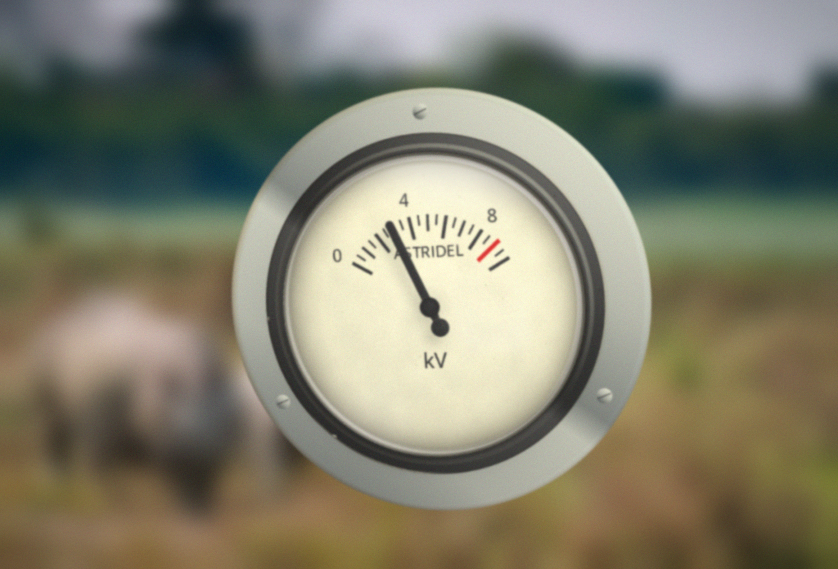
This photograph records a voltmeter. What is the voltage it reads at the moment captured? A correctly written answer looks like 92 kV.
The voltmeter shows 3 kV
